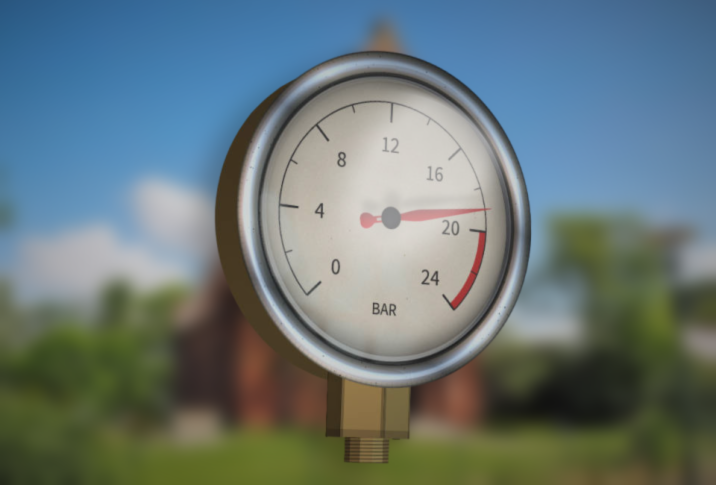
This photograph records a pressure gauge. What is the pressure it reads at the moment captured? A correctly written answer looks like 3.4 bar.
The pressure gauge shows 19 bar
